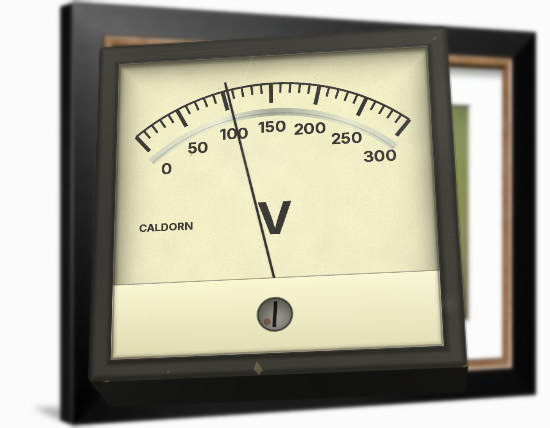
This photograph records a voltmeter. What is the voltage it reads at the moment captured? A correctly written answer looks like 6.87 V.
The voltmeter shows 105 V
